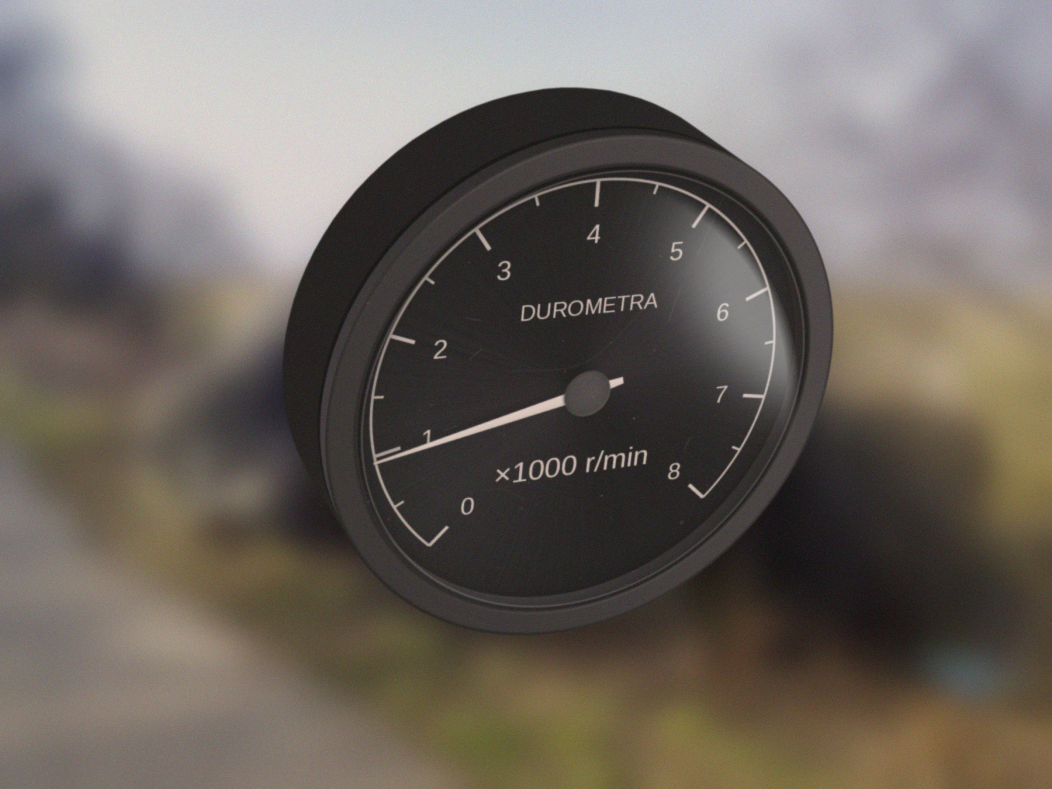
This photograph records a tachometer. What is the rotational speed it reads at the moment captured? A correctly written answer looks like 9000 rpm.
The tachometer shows 1000 rpm
